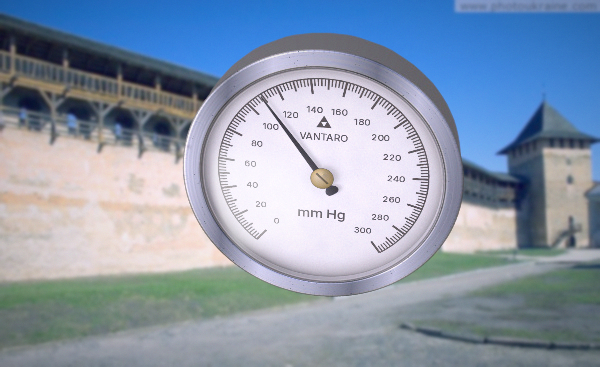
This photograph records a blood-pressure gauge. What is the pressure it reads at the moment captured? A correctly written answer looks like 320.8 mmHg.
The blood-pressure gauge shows 110 mmHg
